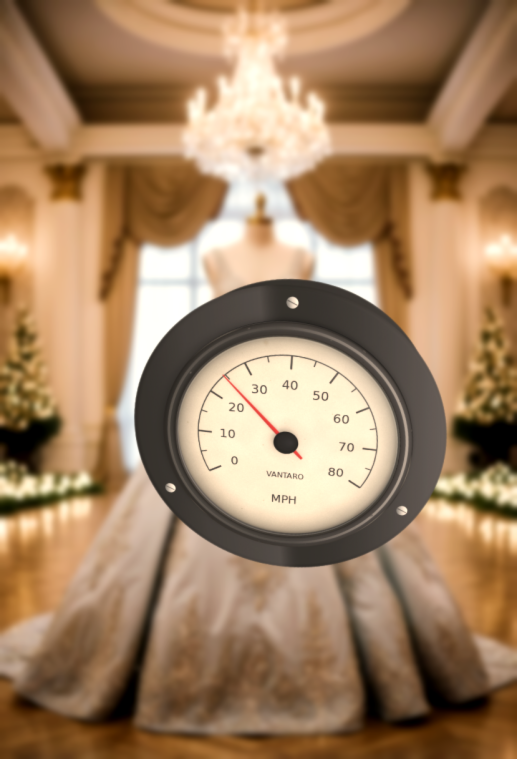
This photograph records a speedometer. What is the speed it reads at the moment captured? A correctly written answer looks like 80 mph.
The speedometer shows 25 mph
